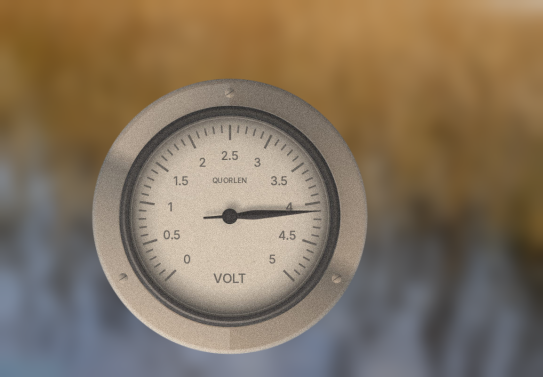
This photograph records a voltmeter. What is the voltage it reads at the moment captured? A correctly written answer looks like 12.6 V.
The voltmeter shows 4.1 V
